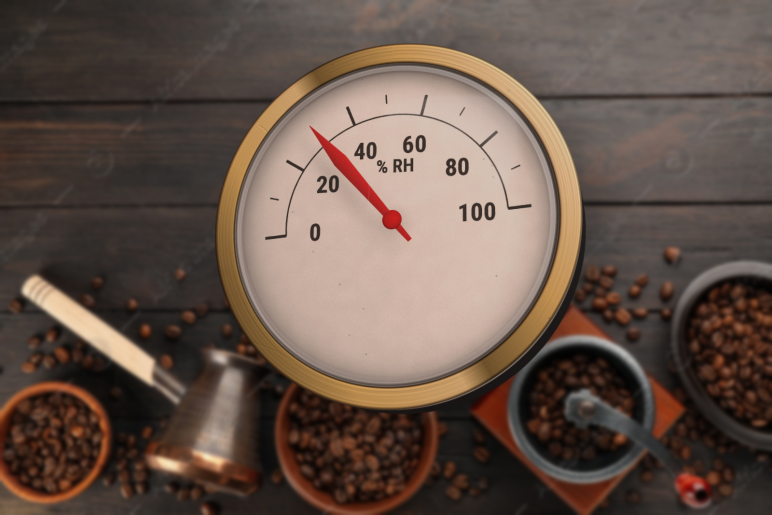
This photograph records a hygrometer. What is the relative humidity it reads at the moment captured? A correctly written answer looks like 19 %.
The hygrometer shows 30 %
